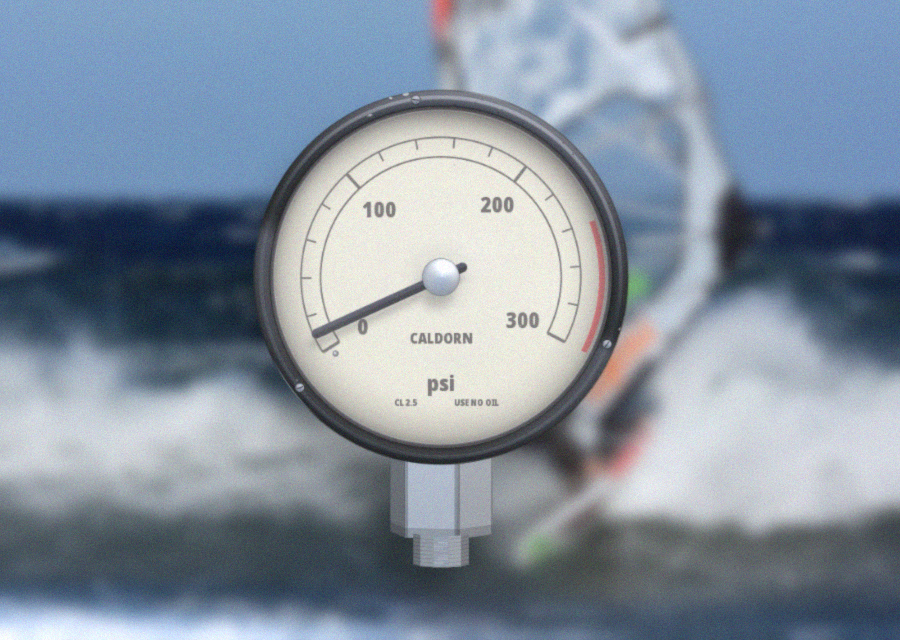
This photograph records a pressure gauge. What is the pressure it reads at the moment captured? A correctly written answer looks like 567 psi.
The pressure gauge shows 10 psi
